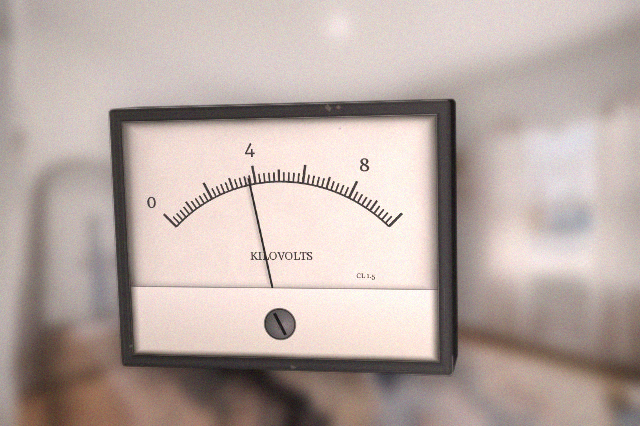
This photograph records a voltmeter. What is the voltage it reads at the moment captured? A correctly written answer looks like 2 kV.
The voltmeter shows 3.8 kV
